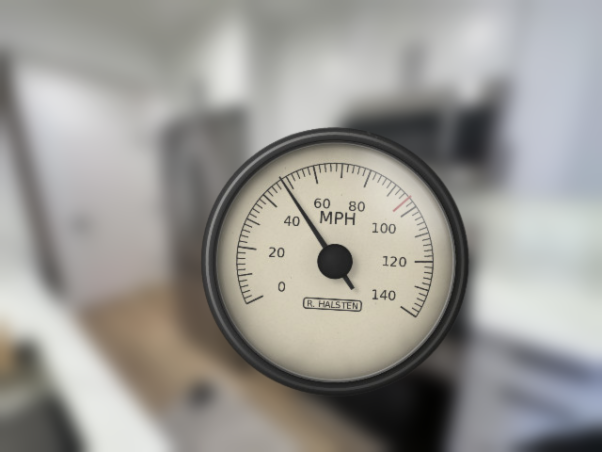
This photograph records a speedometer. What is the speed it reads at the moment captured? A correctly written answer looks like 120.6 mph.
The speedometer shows 48 mph
